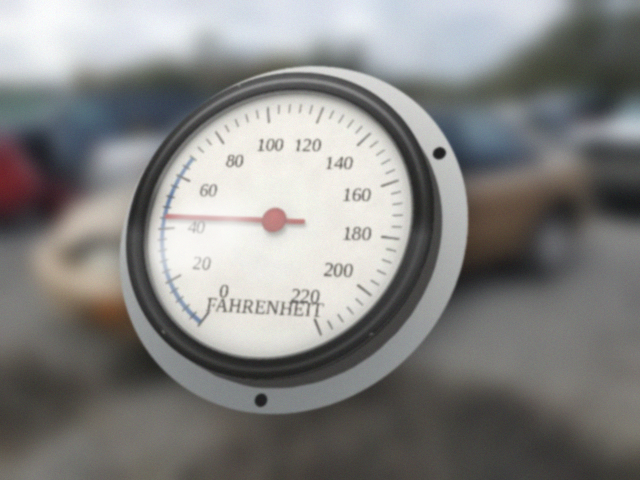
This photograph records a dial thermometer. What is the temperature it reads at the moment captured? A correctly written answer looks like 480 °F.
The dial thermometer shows 44 °F
